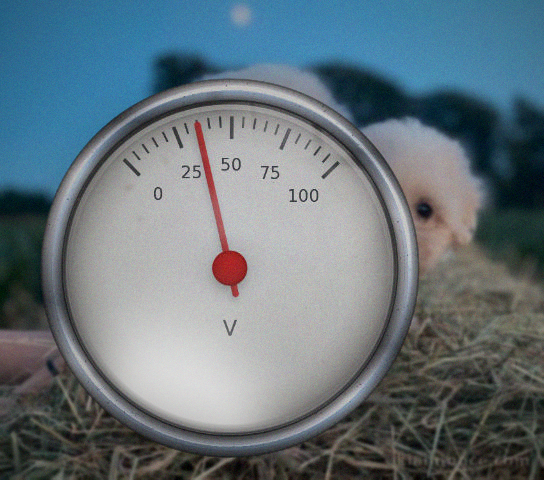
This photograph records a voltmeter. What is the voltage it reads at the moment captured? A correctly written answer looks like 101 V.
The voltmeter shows 35 V
